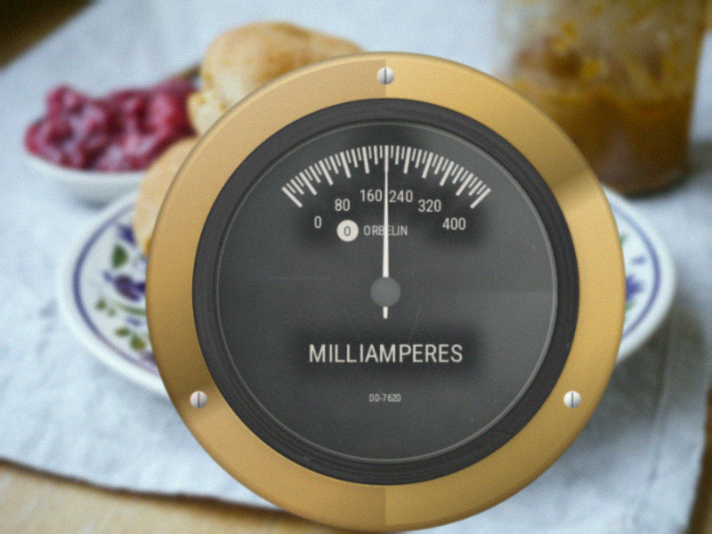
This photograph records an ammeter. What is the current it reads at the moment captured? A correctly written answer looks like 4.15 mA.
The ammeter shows 200 mA
